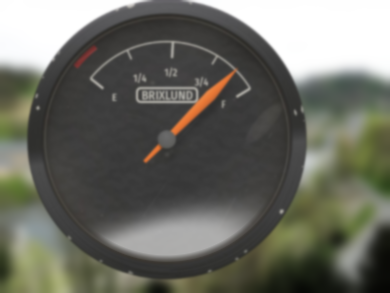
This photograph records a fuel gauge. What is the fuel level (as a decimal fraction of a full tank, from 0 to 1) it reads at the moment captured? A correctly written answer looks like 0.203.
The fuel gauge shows 0.875
